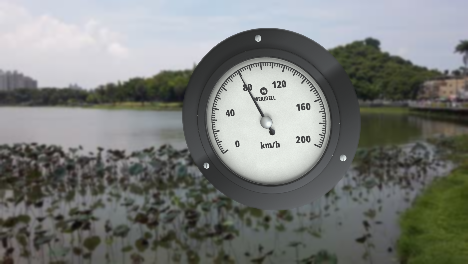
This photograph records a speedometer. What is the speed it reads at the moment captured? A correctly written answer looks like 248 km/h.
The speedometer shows 80 km/h
